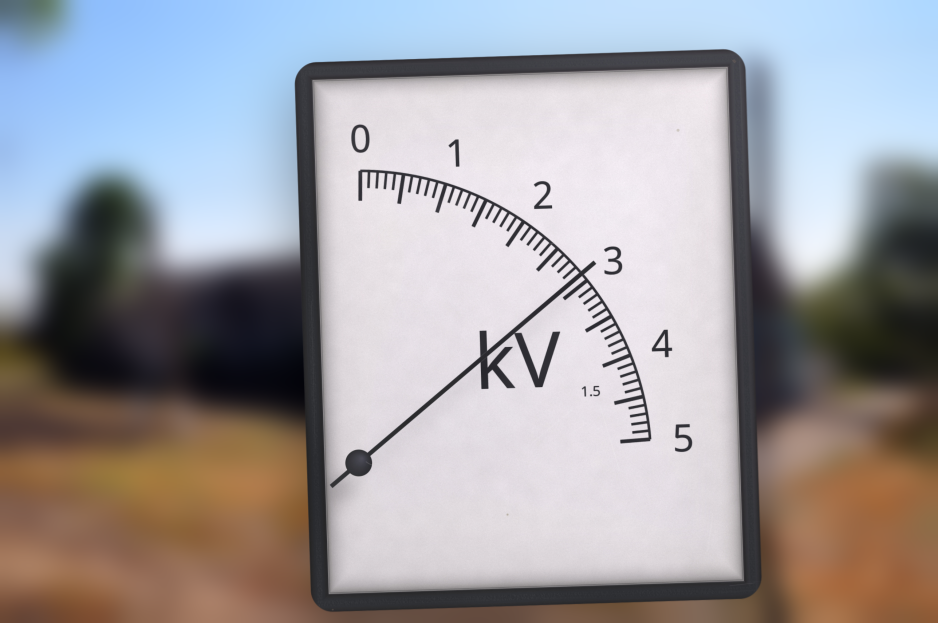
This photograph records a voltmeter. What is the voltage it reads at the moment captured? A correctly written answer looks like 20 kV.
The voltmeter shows 2.9 kV
